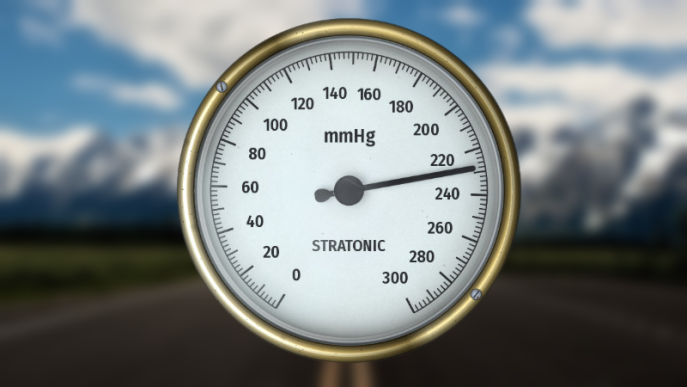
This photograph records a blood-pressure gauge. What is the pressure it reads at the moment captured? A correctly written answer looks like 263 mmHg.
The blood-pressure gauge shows 228 mmHg
